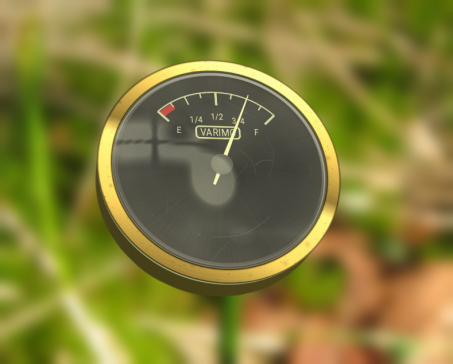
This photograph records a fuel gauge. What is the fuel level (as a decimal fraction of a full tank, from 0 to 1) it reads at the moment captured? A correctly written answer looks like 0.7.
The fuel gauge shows 0.75
